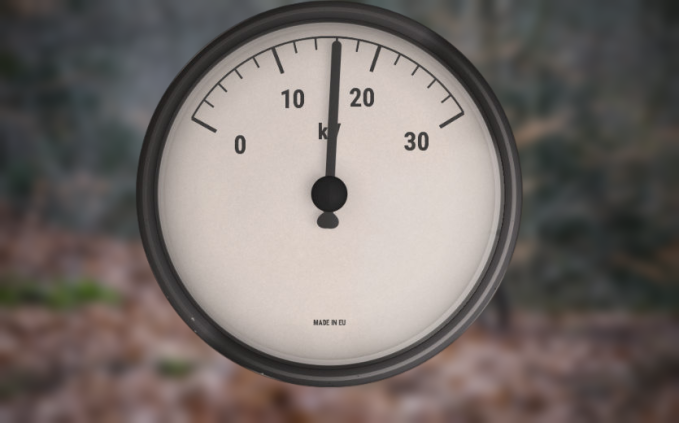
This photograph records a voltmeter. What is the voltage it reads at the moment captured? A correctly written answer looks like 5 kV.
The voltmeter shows 16 kV
